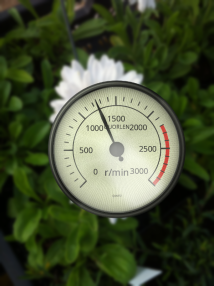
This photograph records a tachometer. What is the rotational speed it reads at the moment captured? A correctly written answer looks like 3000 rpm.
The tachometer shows 1250 rpm
